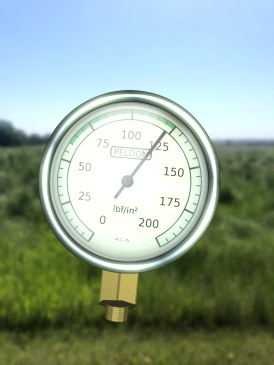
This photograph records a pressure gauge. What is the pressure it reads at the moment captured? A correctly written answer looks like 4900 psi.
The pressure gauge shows 122.5 psi
